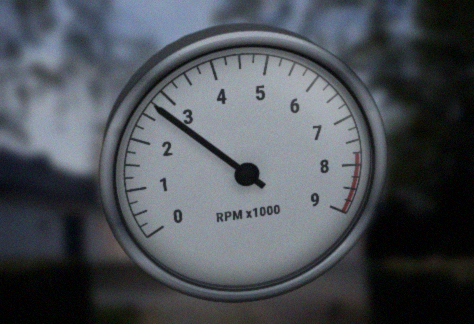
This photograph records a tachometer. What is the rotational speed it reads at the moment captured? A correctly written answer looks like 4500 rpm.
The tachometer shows 2750 rpm
